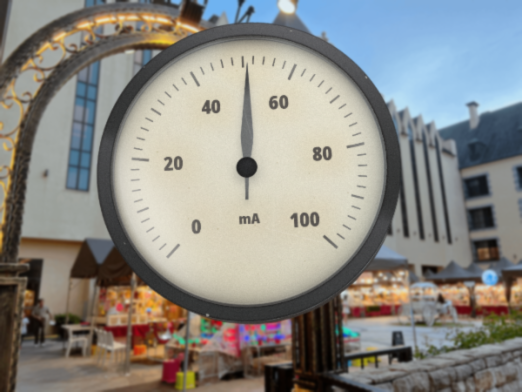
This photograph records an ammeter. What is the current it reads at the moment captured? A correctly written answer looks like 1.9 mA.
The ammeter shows 51 mA
